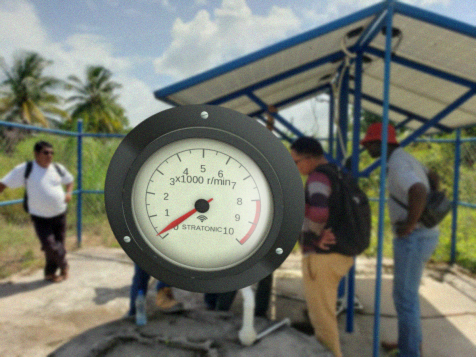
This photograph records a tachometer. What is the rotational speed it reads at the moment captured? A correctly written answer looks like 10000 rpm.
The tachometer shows 250 rpm
